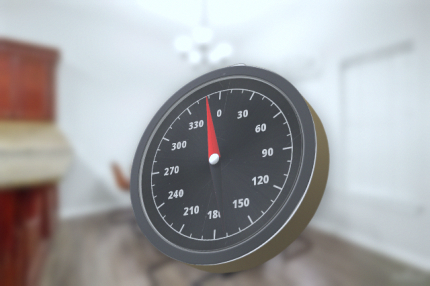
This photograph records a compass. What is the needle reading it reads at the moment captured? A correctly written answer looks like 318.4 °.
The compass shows 350 °
